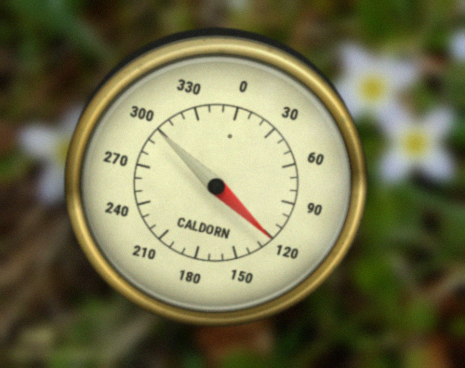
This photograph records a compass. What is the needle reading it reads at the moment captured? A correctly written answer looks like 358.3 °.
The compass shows 120 °
